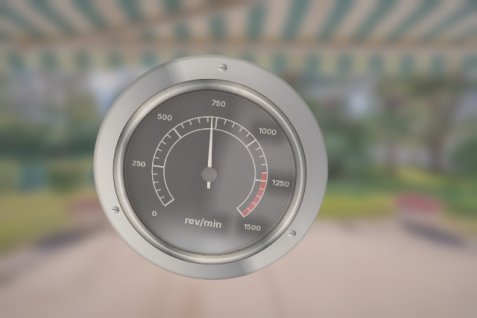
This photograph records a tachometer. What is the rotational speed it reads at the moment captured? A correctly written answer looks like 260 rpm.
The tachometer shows 725 rpm
